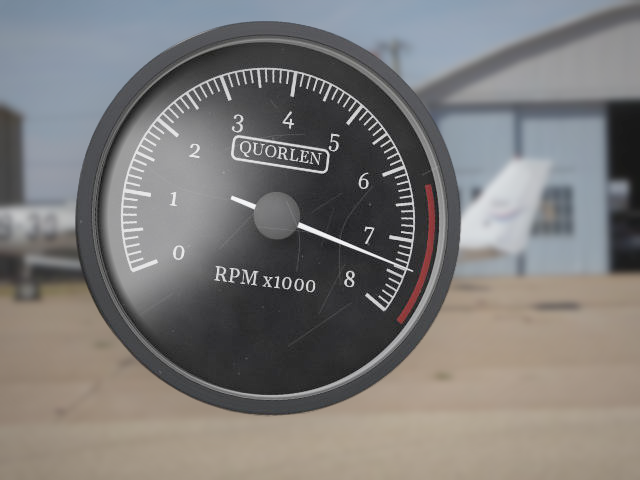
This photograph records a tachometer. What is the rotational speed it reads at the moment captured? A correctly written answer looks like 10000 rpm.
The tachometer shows 7400 rpm
